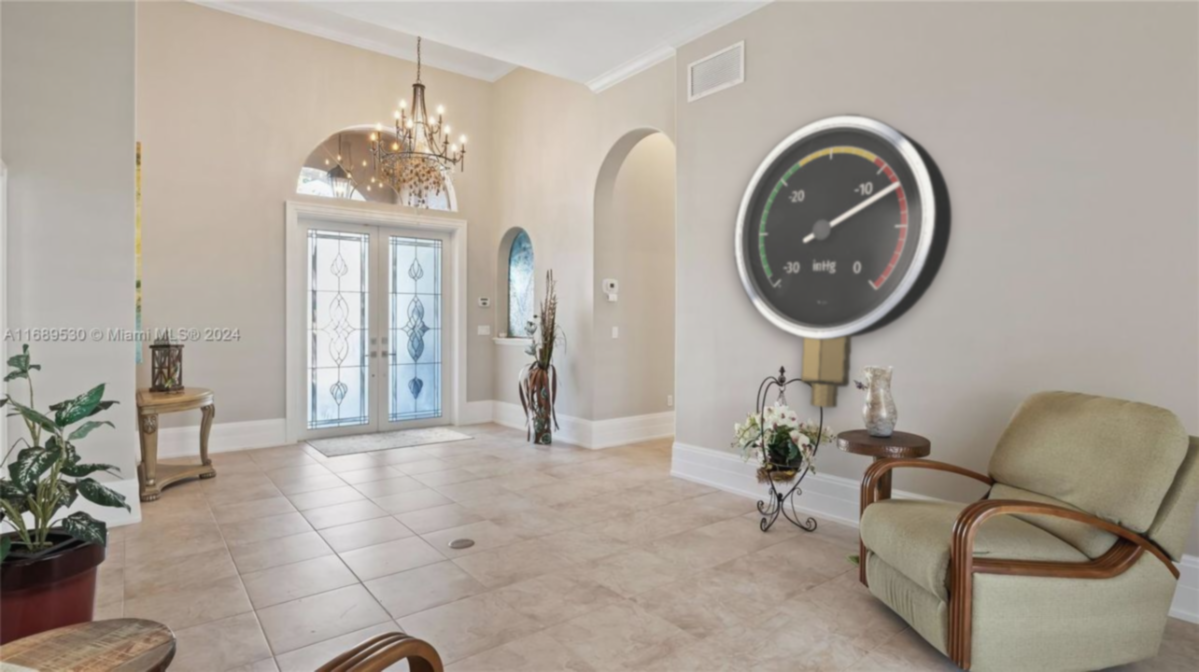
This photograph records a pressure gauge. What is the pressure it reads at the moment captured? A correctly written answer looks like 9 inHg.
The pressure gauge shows -8 inHg
